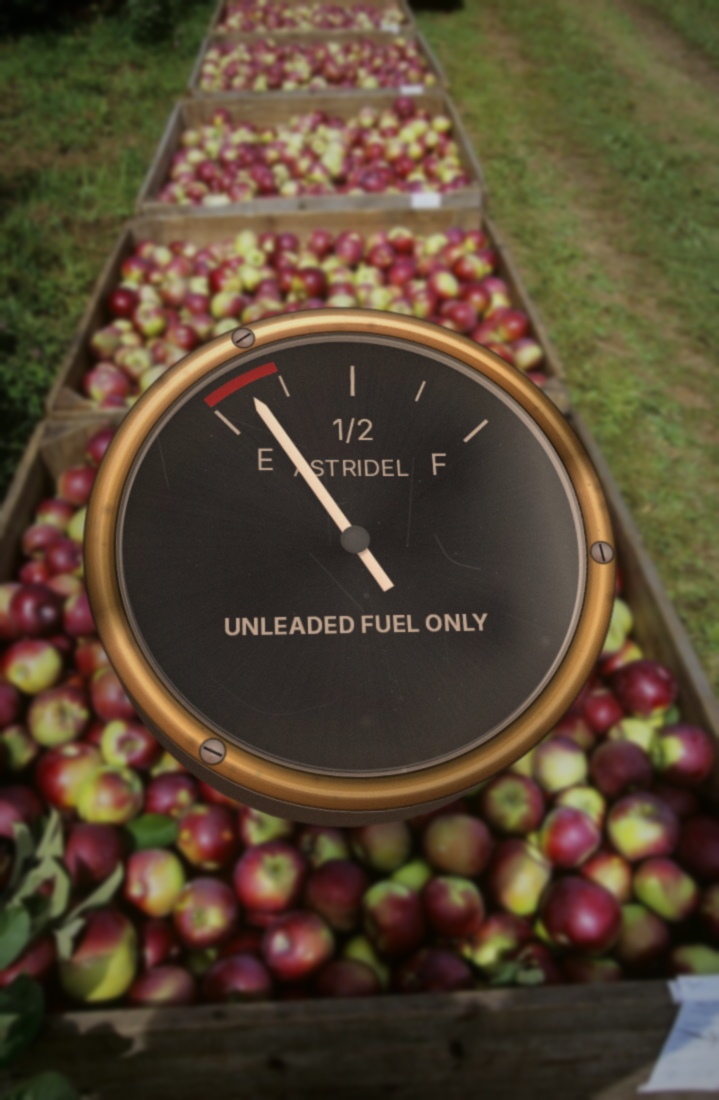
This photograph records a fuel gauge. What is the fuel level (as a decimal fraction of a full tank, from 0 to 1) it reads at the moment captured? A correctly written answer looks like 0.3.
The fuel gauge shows 0.125
